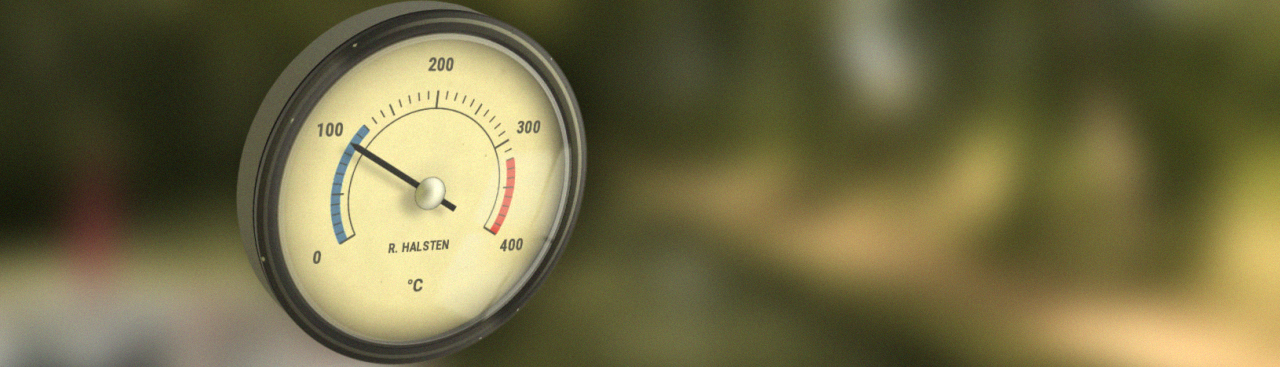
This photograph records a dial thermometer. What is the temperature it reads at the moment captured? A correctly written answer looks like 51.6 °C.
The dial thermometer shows 100 °C
